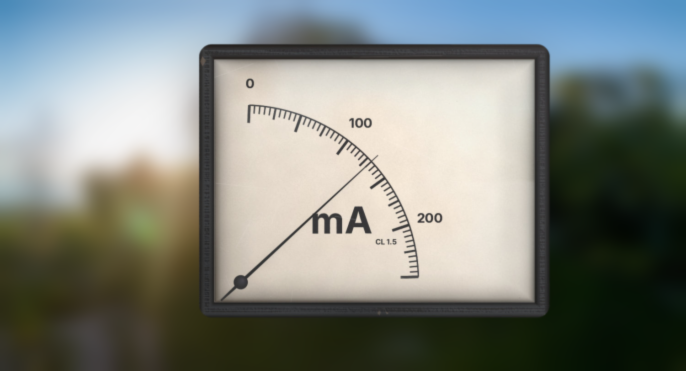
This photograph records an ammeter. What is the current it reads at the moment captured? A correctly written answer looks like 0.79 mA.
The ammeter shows 130 mA
